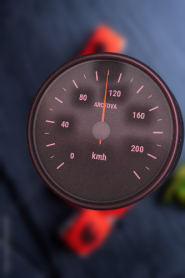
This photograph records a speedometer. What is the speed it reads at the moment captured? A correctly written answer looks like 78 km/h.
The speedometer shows 110 km/h
